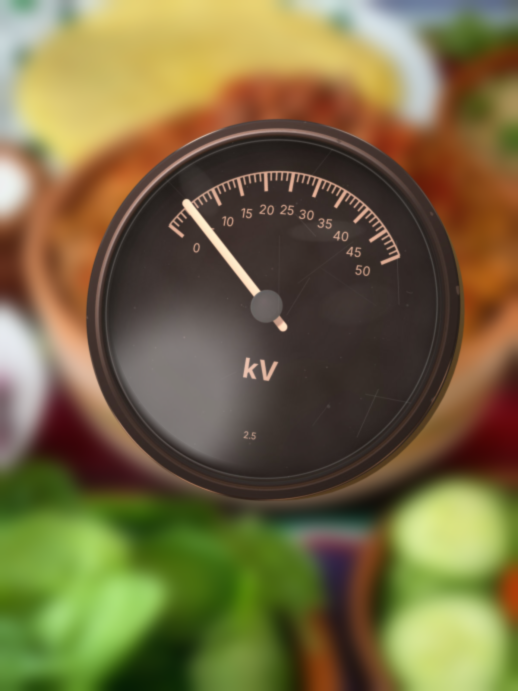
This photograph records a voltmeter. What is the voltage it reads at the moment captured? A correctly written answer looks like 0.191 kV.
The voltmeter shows 5 kV
